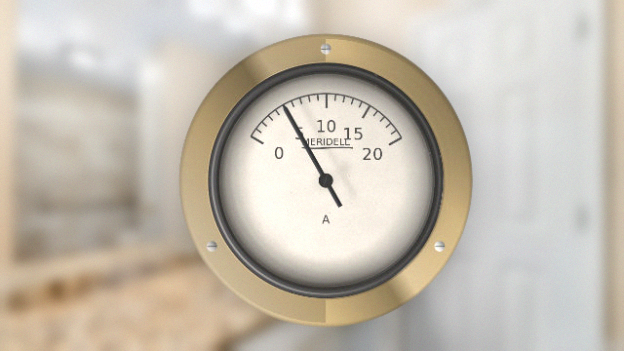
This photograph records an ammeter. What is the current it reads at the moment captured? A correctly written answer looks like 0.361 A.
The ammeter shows 5 A
